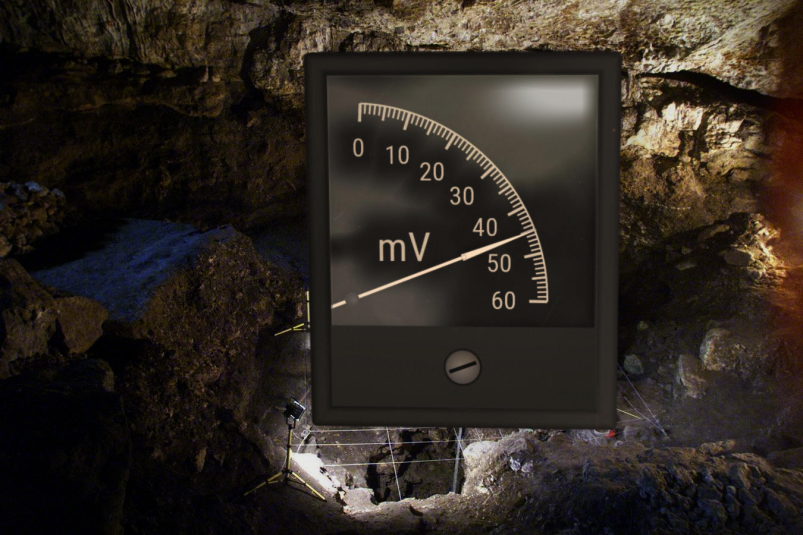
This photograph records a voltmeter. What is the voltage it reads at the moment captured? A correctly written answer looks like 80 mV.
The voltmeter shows 45 mV
